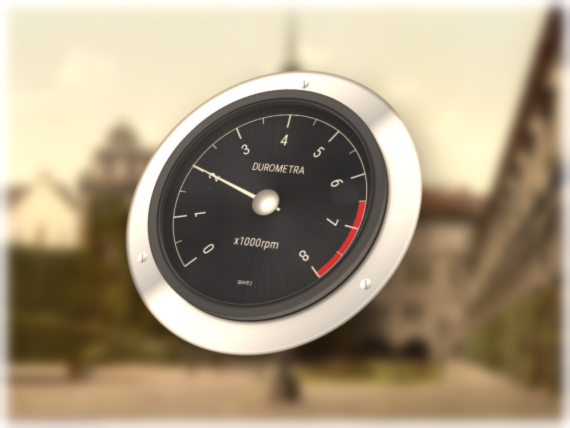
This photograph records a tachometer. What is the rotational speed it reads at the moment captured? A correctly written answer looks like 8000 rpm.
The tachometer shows 2000 rpm
